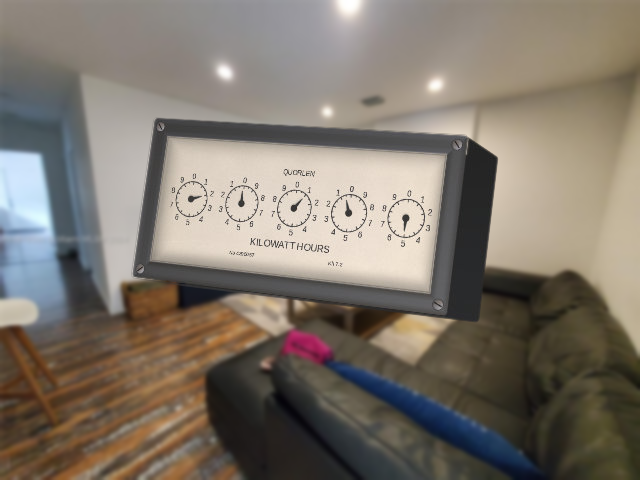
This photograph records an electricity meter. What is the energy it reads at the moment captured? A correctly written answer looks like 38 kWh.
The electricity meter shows 20105 kWh
